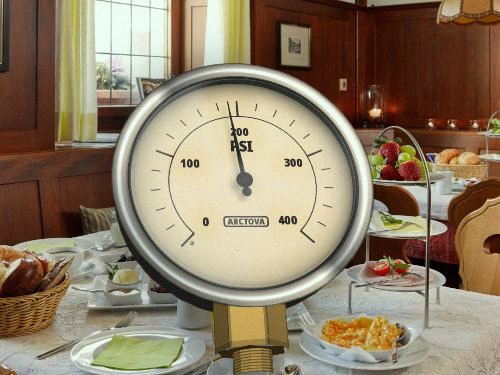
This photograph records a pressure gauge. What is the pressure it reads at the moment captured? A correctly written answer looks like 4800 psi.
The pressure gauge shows 190 psi
